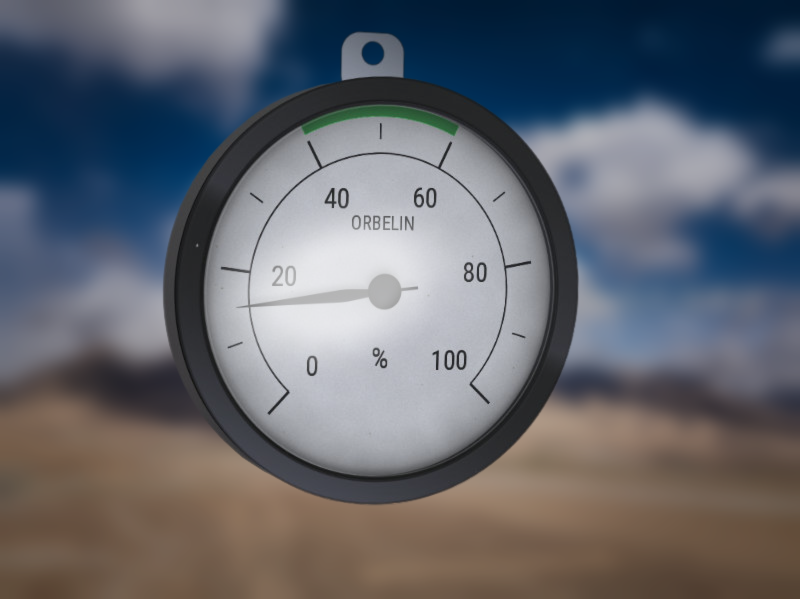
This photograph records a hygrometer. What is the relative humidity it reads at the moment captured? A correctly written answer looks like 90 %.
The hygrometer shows 15 %
